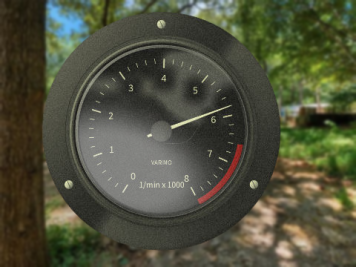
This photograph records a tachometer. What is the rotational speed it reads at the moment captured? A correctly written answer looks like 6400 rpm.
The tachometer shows 5800 rpm
